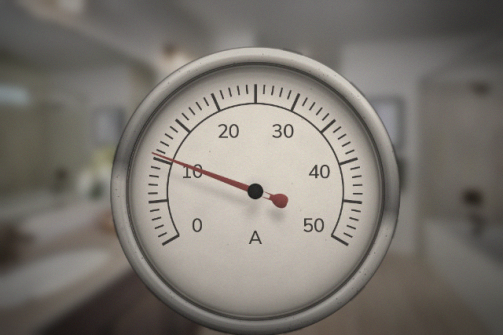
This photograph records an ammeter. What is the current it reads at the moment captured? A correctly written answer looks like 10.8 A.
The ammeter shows 10.5 A
